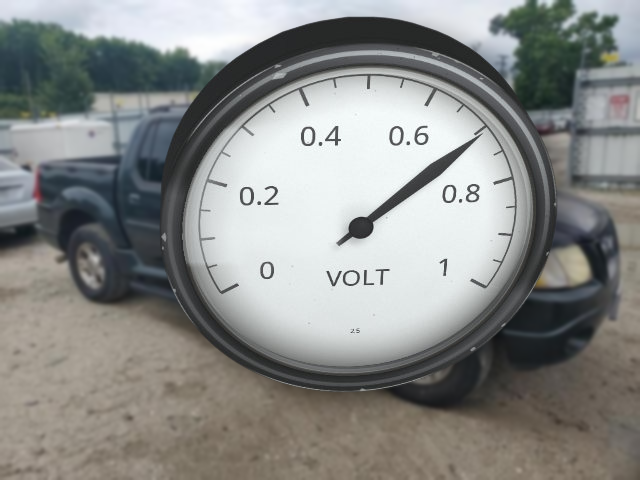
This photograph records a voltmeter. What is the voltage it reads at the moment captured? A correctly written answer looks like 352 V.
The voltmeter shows 0.7 V
